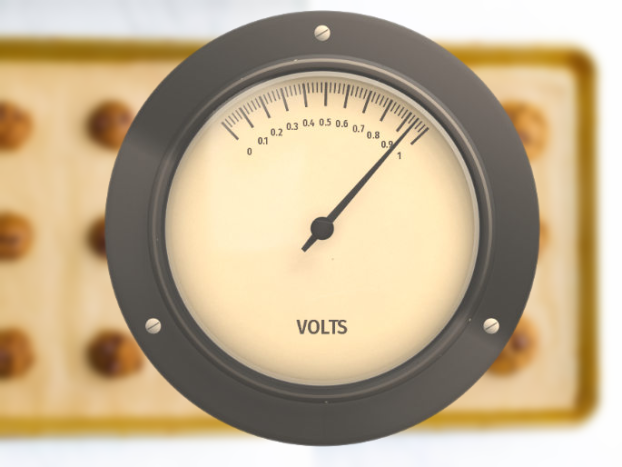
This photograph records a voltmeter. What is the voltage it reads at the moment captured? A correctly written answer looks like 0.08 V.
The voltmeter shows 0.94 V
